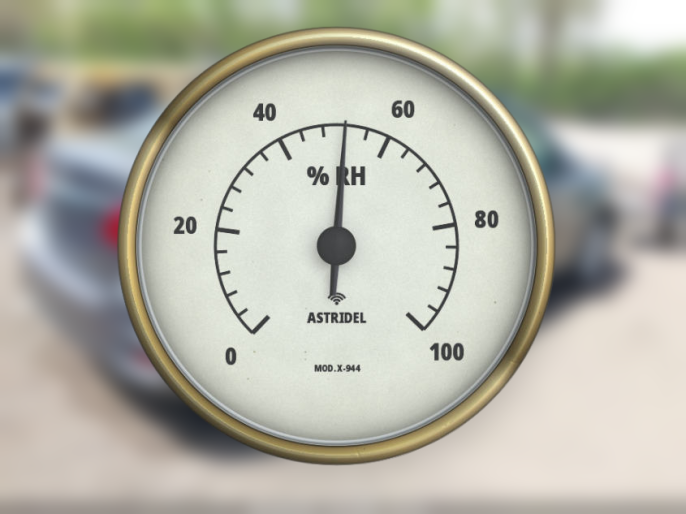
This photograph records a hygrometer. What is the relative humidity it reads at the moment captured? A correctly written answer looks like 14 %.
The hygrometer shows 52 %
